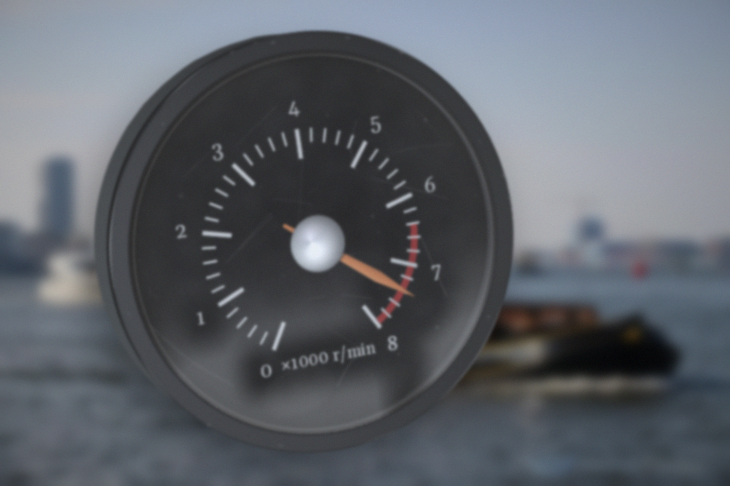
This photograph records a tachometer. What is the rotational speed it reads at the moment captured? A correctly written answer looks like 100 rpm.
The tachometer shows 7400 rpm
